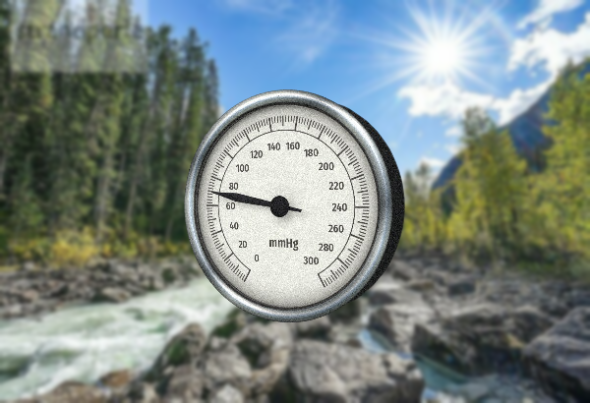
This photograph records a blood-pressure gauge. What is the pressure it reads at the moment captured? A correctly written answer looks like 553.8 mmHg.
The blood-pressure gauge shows 70 mmHg
